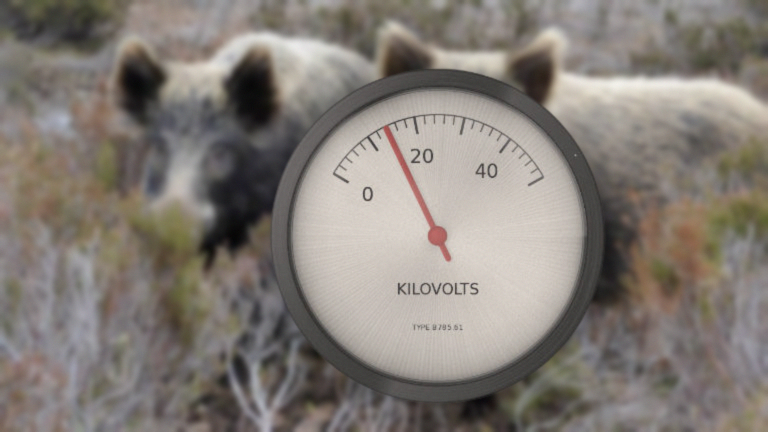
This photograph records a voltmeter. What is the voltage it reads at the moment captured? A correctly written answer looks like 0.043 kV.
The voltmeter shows 14 kV
